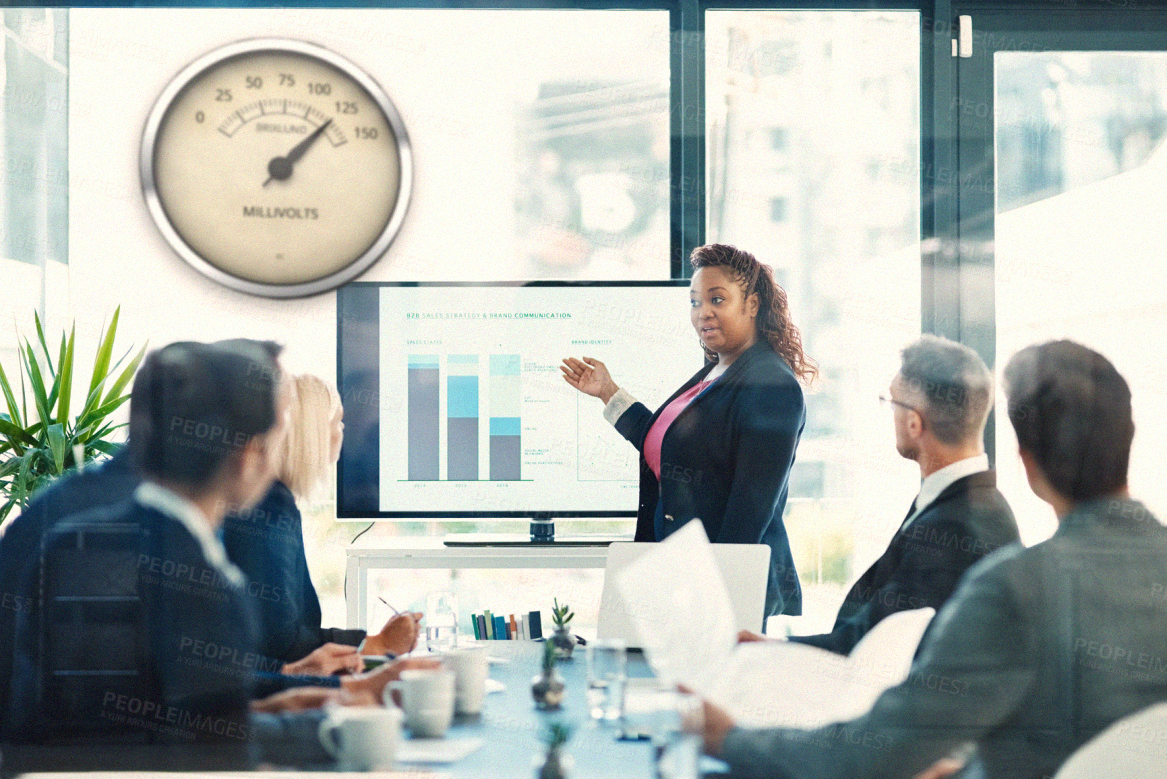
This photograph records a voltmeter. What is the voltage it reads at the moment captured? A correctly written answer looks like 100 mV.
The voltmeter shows 125 mV
